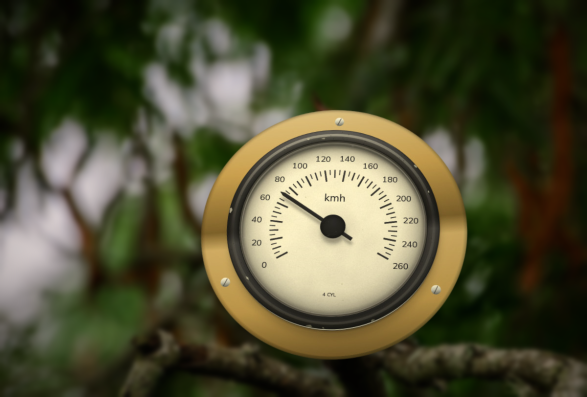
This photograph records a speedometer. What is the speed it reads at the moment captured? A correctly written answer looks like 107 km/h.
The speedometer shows 70 km/h
